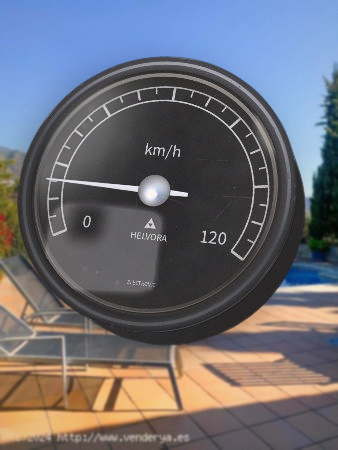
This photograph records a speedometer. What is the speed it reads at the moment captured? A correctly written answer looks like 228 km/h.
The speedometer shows 15 km/h
